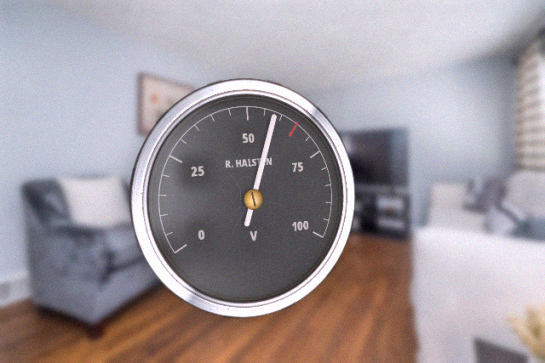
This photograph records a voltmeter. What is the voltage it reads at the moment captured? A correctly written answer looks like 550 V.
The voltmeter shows 57.5 V
